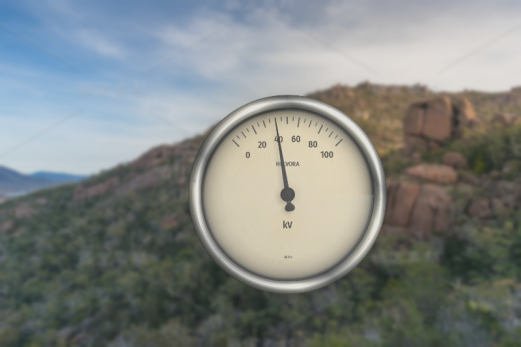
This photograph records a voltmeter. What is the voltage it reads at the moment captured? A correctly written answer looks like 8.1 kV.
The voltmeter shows 40 kV
